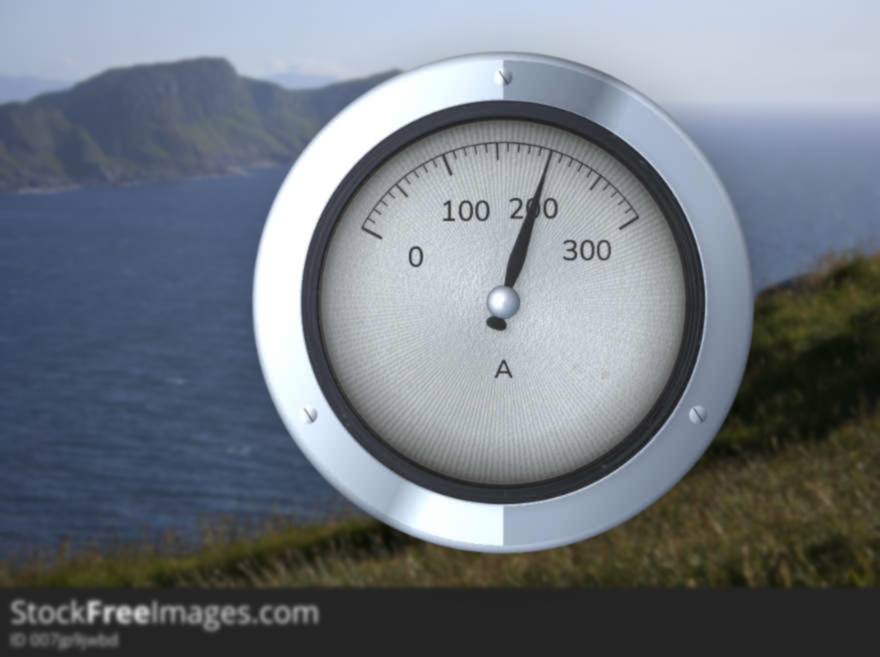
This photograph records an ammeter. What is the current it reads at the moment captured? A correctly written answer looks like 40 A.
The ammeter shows 200 A
